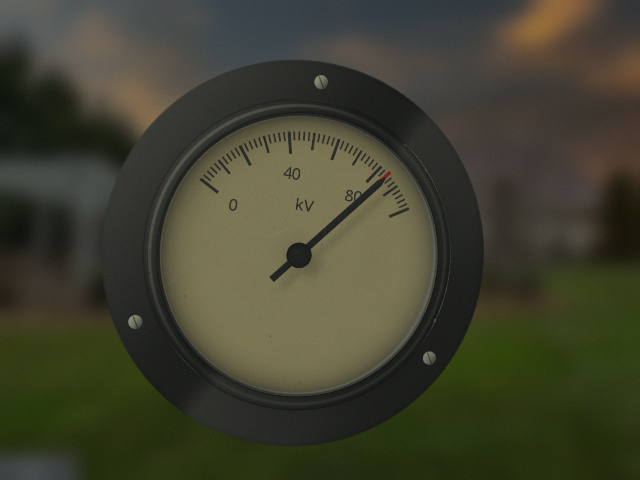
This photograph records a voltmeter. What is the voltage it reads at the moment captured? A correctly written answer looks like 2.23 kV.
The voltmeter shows 84 kV
